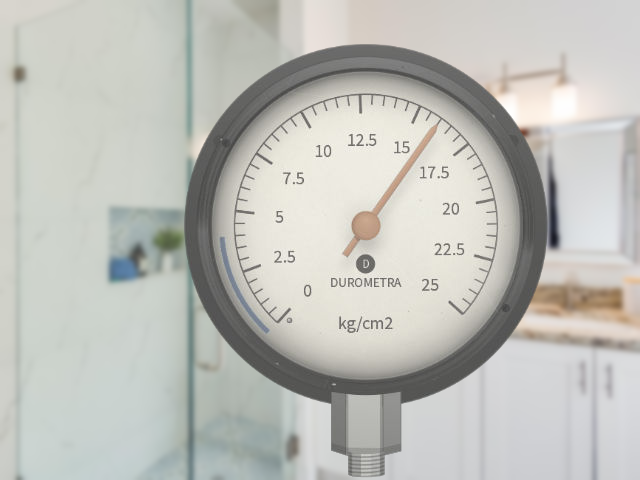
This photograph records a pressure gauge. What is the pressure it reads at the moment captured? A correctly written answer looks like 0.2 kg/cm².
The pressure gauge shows 16 kg/cm²
